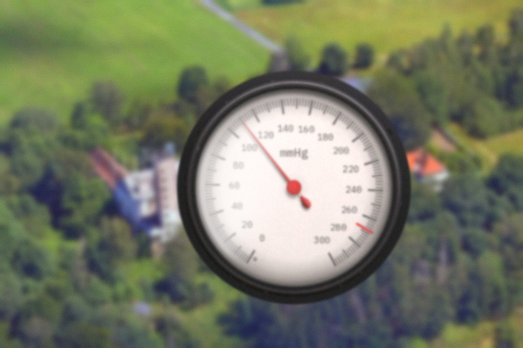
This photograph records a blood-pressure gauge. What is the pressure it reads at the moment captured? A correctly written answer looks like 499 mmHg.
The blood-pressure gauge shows 110 mmHg
